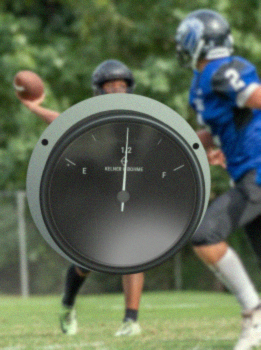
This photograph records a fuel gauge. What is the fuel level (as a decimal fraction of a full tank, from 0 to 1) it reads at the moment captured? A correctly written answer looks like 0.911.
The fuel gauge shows 0.5
